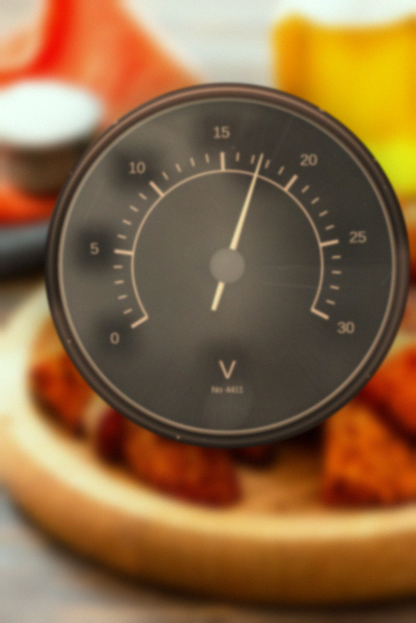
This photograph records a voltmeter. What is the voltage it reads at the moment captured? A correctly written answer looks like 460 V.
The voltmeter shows 17.5 V
